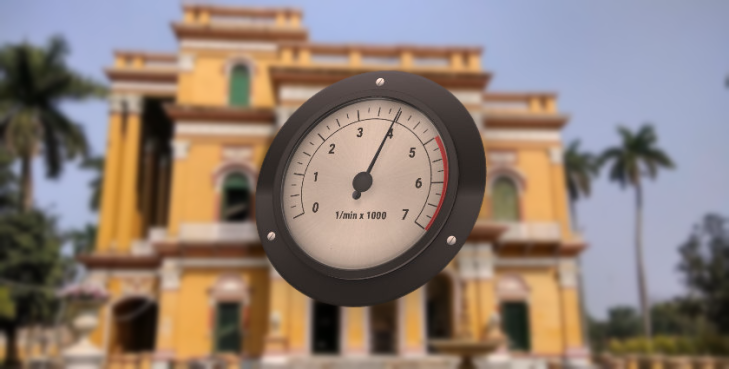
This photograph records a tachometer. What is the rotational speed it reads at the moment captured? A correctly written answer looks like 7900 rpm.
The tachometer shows 4000 rpm
